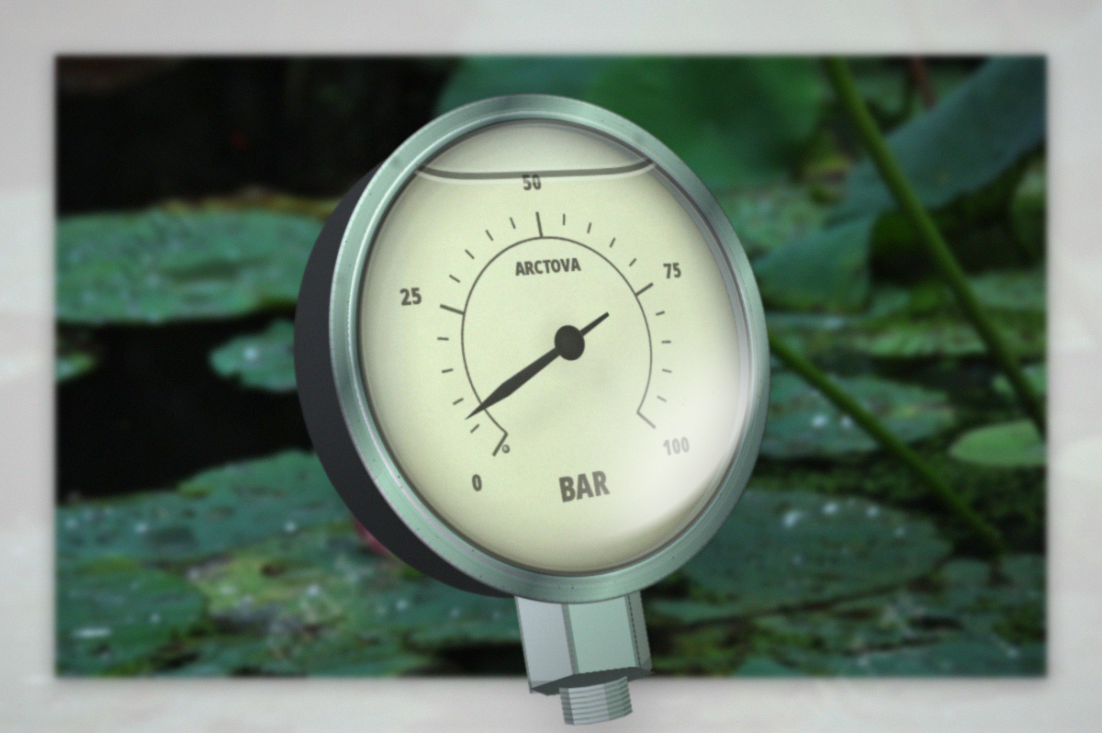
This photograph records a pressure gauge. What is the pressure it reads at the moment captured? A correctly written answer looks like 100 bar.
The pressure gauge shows 7.5 bar
